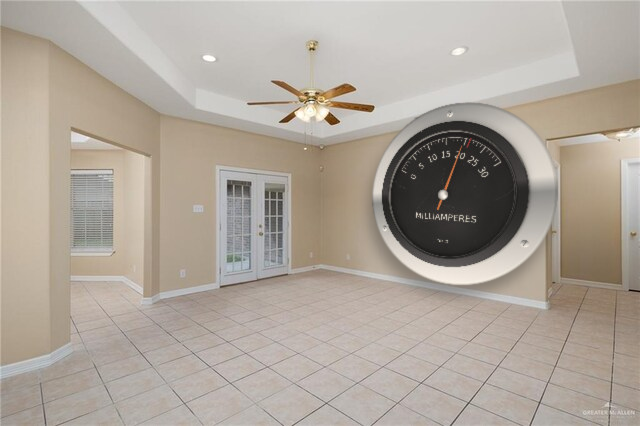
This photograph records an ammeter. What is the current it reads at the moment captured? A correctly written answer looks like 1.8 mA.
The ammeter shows 20 mA
